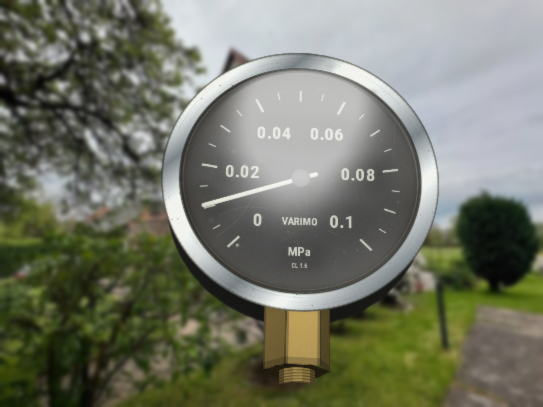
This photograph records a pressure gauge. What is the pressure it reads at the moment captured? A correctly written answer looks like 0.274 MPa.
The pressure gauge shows 0.01 MPa
